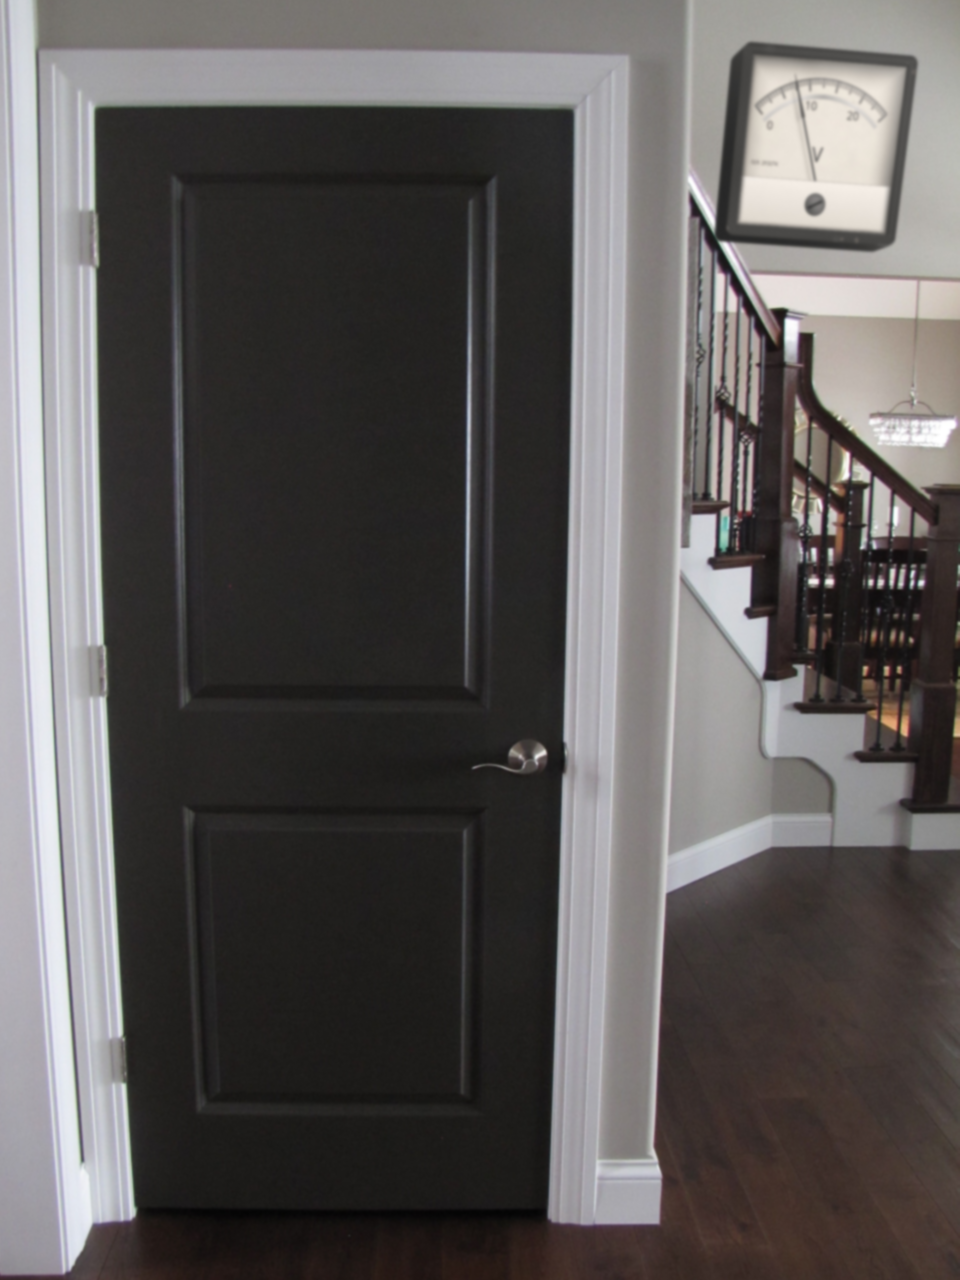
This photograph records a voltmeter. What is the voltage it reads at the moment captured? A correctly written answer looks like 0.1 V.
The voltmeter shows 7.5 V
